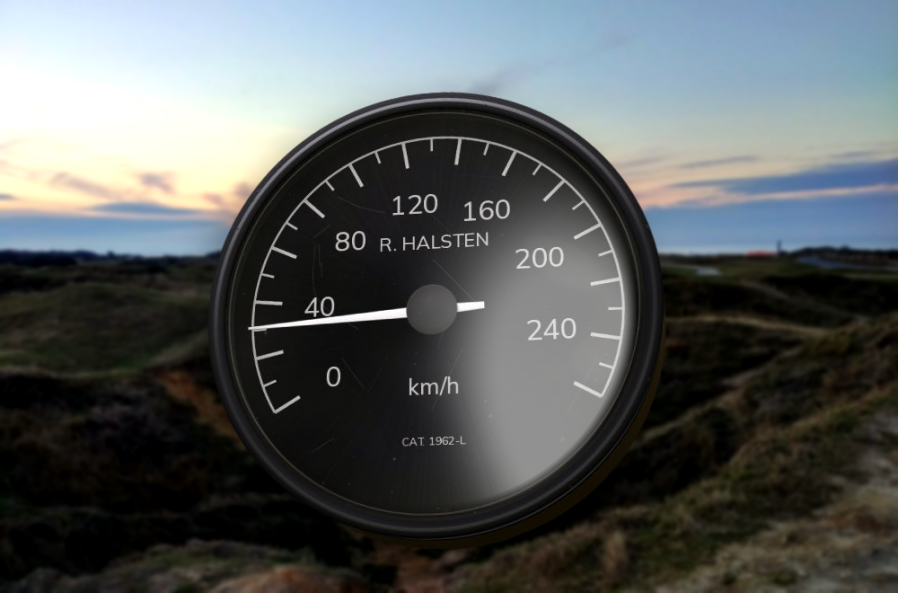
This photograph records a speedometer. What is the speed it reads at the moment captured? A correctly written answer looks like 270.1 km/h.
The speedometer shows 30 km/h
